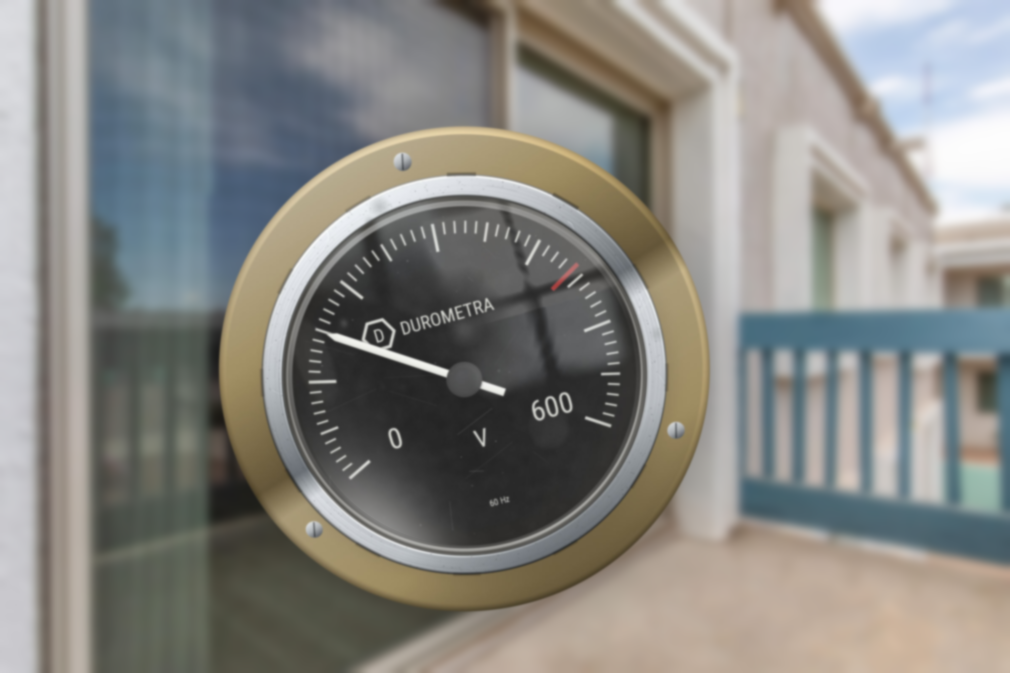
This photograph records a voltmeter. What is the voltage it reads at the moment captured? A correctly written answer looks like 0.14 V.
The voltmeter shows 150 V
